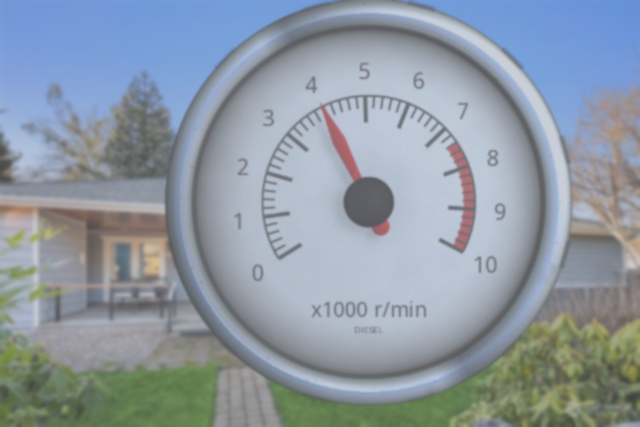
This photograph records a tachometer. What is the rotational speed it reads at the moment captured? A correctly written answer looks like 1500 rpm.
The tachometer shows 4000 rpm
